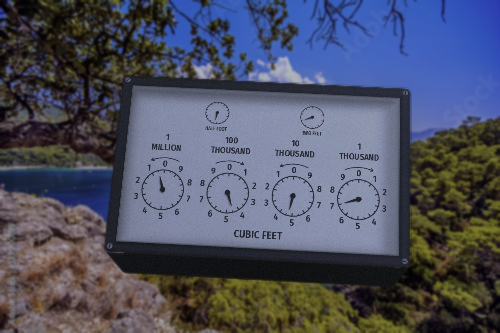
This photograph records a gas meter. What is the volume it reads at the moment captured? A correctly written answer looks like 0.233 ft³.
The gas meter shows 44700 ft³
